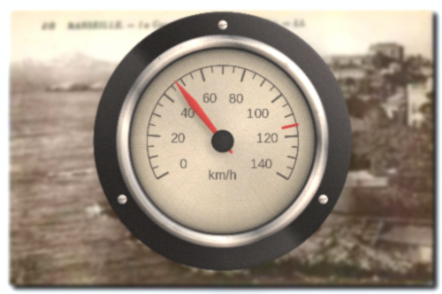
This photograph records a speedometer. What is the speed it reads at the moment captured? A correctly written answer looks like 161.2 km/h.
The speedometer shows 47.5 km/h
